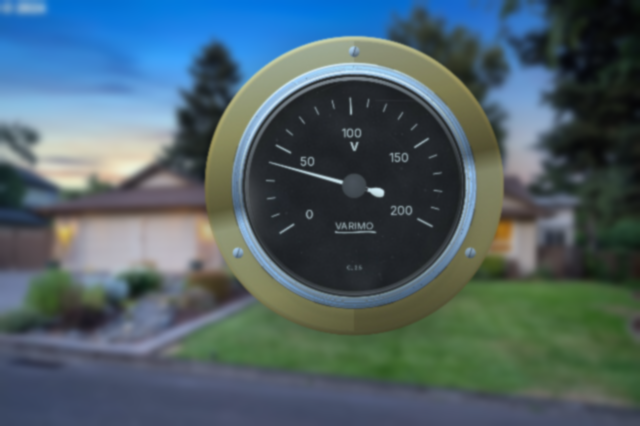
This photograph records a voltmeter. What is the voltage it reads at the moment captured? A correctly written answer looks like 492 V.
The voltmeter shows 40 V
